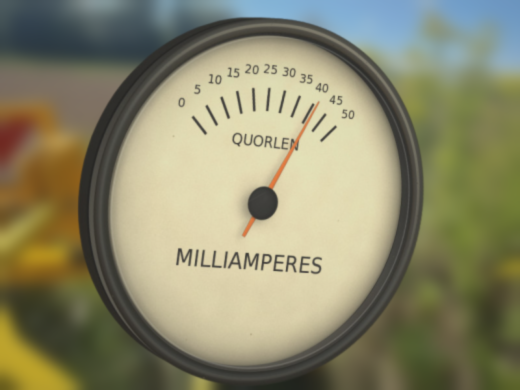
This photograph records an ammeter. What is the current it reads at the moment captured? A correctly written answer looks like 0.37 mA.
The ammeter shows 40 mA
